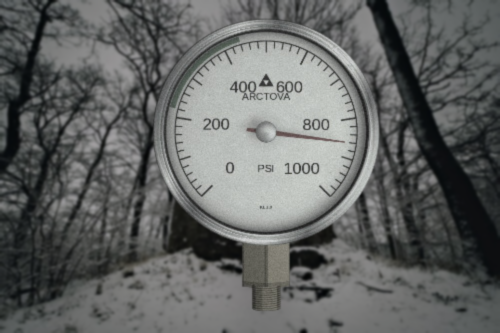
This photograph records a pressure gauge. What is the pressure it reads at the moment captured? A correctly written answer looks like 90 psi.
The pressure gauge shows 860 psi
